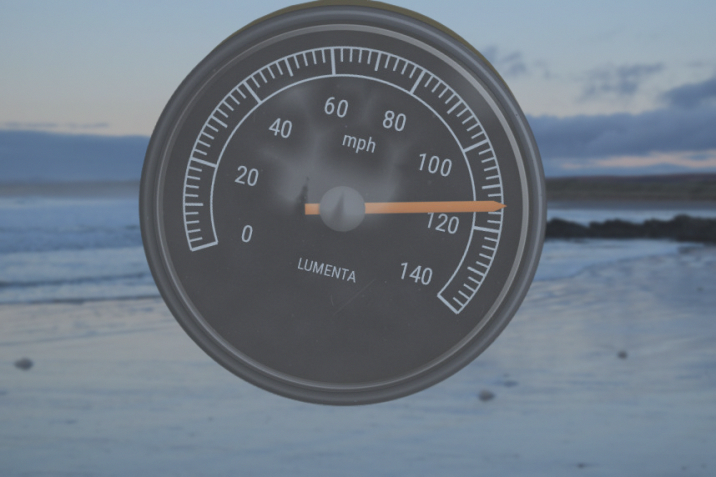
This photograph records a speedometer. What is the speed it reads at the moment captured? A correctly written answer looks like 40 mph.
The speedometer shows 114 mph
